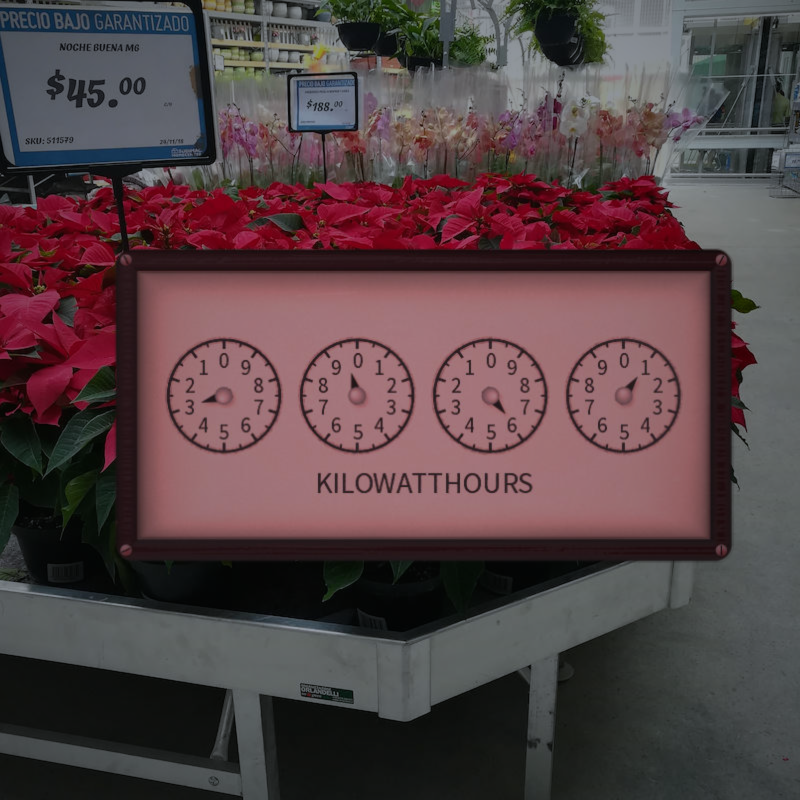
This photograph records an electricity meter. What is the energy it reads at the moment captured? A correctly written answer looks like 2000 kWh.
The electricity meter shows 2961 kWh
